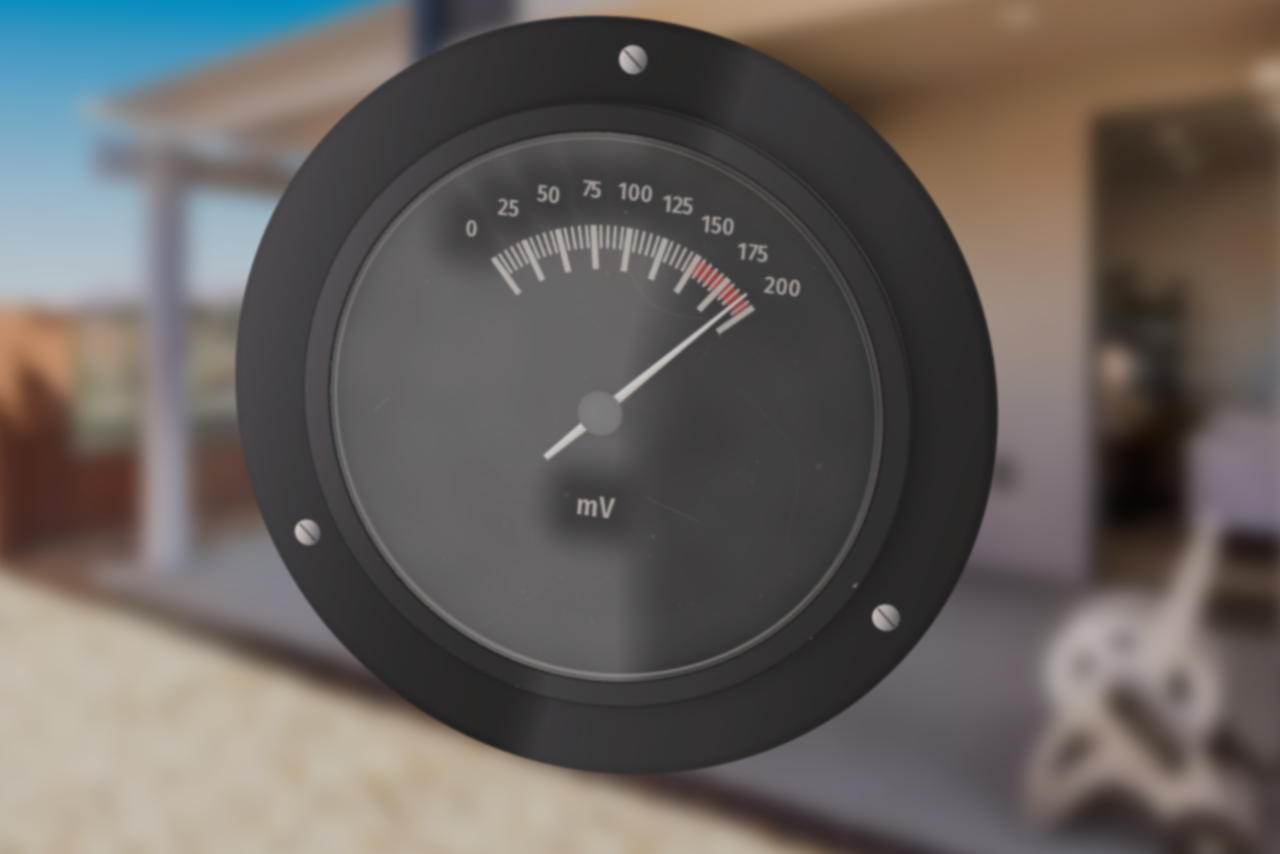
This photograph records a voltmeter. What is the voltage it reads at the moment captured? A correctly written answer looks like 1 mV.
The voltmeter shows 190 mV
